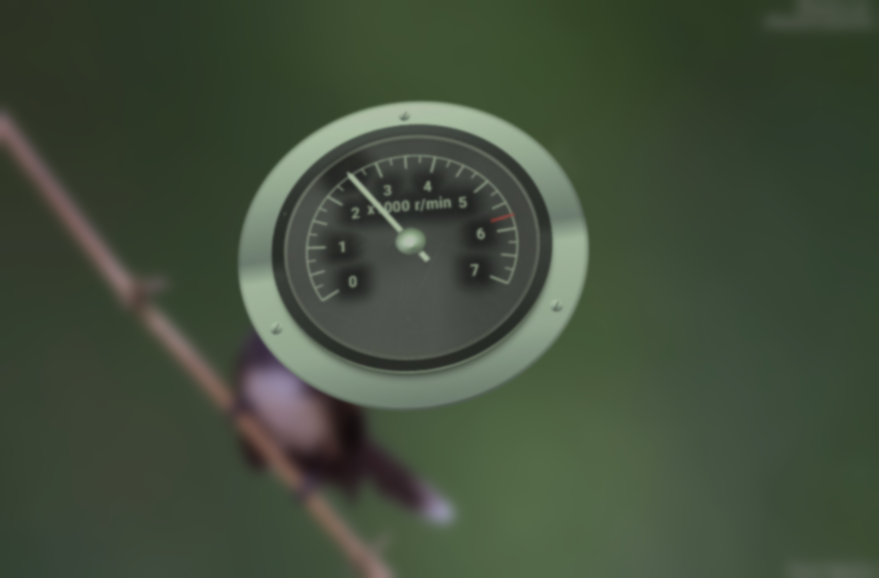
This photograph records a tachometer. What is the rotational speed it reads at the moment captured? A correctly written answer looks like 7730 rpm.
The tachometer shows 2500 rpm
